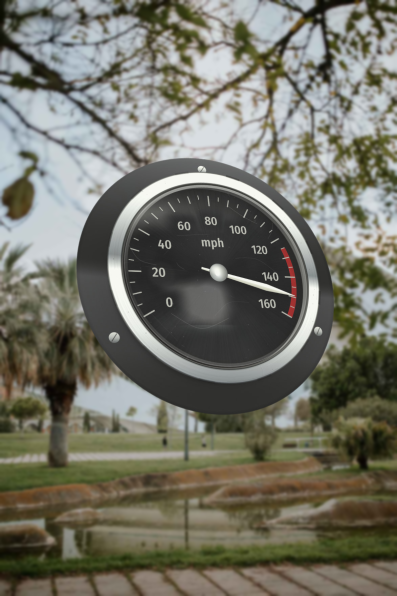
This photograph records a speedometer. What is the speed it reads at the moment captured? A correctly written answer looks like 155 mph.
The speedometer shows 150 mph
